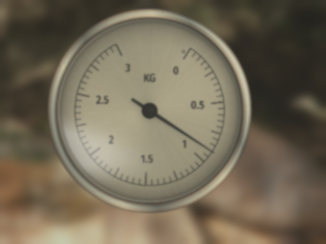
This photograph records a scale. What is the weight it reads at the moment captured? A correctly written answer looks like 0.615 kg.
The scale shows 0.9 kg
